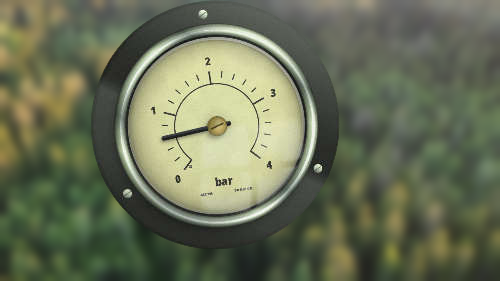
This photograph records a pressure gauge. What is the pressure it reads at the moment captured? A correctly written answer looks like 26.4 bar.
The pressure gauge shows 0.6 bar
